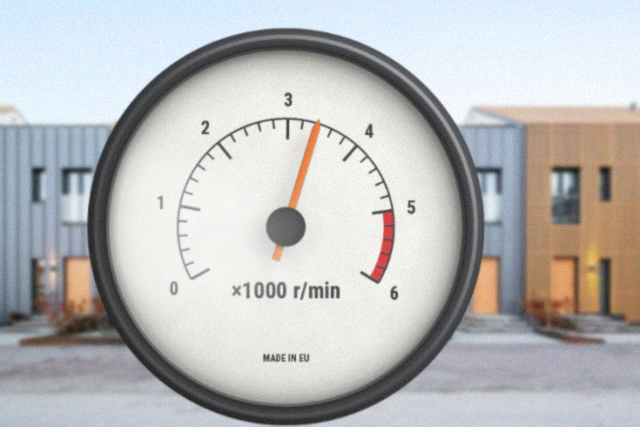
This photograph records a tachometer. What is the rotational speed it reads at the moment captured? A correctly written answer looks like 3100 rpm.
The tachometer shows 3400 rpm
